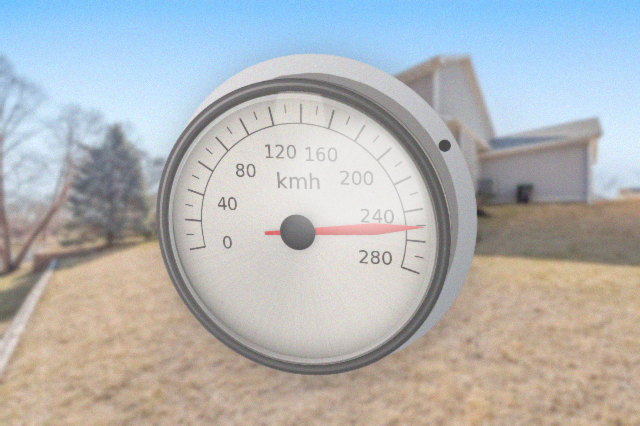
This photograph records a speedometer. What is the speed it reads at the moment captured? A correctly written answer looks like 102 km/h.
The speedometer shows 250 km/h
